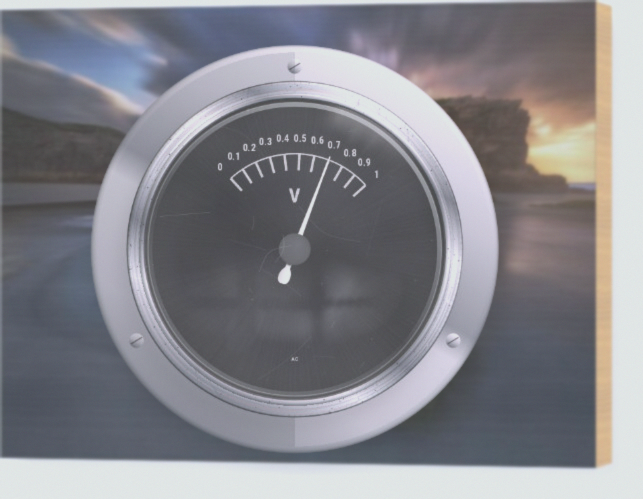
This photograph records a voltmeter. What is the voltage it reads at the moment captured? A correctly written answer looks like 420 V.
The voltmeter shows 0.7 V
